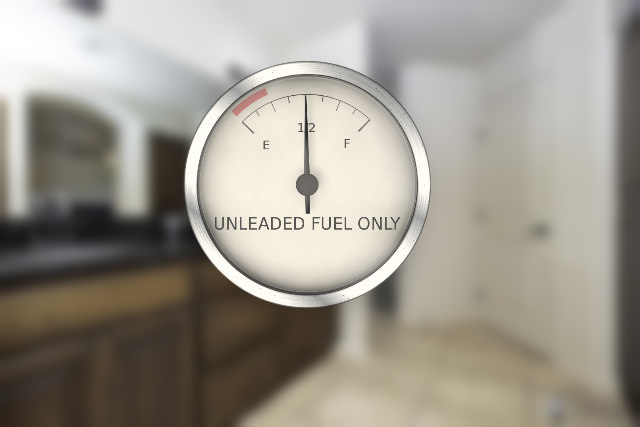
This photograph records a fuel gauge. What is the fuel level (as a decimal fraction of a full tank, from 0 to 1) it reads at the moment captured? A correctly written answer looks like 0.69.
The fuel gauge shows 0.5
